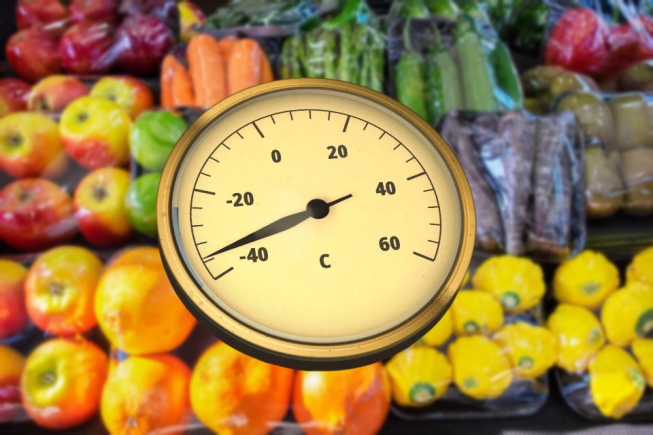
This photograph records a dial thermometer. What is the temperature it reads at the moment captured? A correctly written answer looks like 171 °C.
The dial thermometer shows -36 °C
